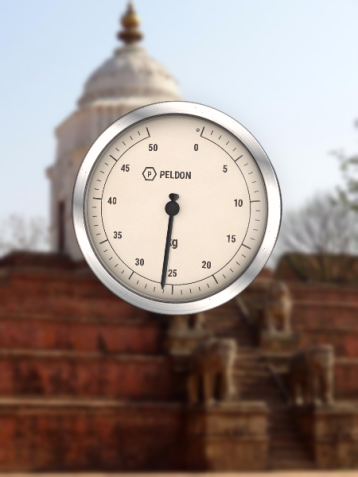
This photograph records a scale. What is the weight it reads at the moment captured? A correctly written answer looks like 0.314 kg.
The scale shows 26 kg
